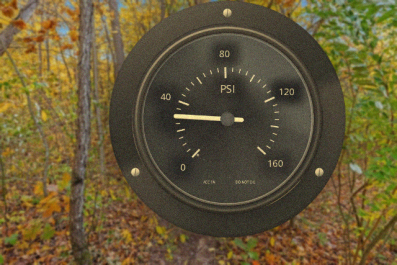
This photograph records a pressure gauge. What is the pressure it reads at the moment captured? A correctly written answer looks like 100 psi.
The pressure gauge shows 30 psi
